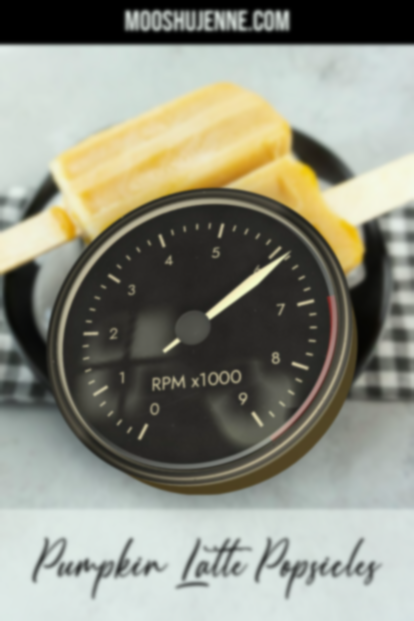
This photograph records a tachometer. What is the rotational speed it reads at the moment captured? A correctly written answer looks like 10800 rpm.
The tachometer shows 6200 rpm
